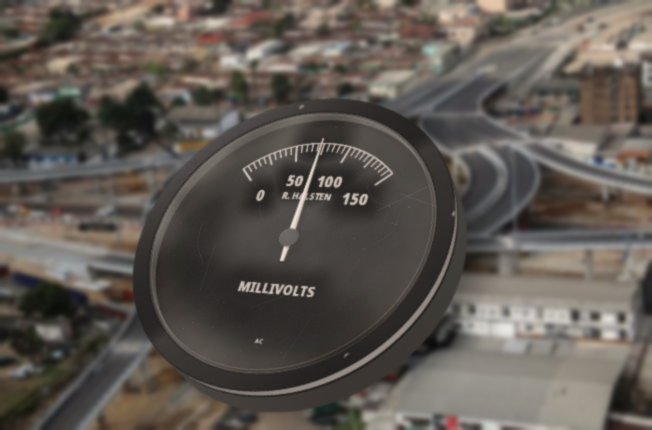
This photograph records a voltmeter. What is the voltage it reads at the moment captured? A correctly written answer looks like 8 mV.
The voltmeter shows 75 mV
